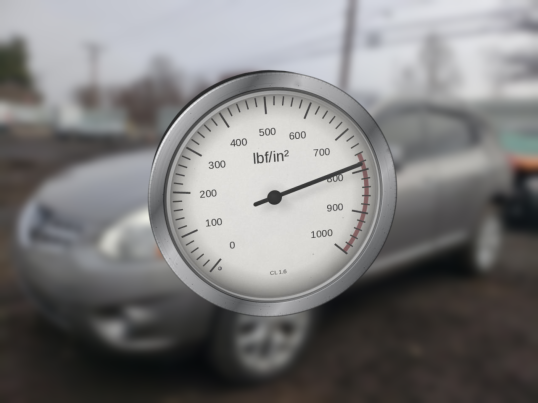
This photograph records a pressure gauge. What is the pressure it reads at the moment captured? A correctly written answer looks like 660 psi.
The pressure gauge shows 780 psi
